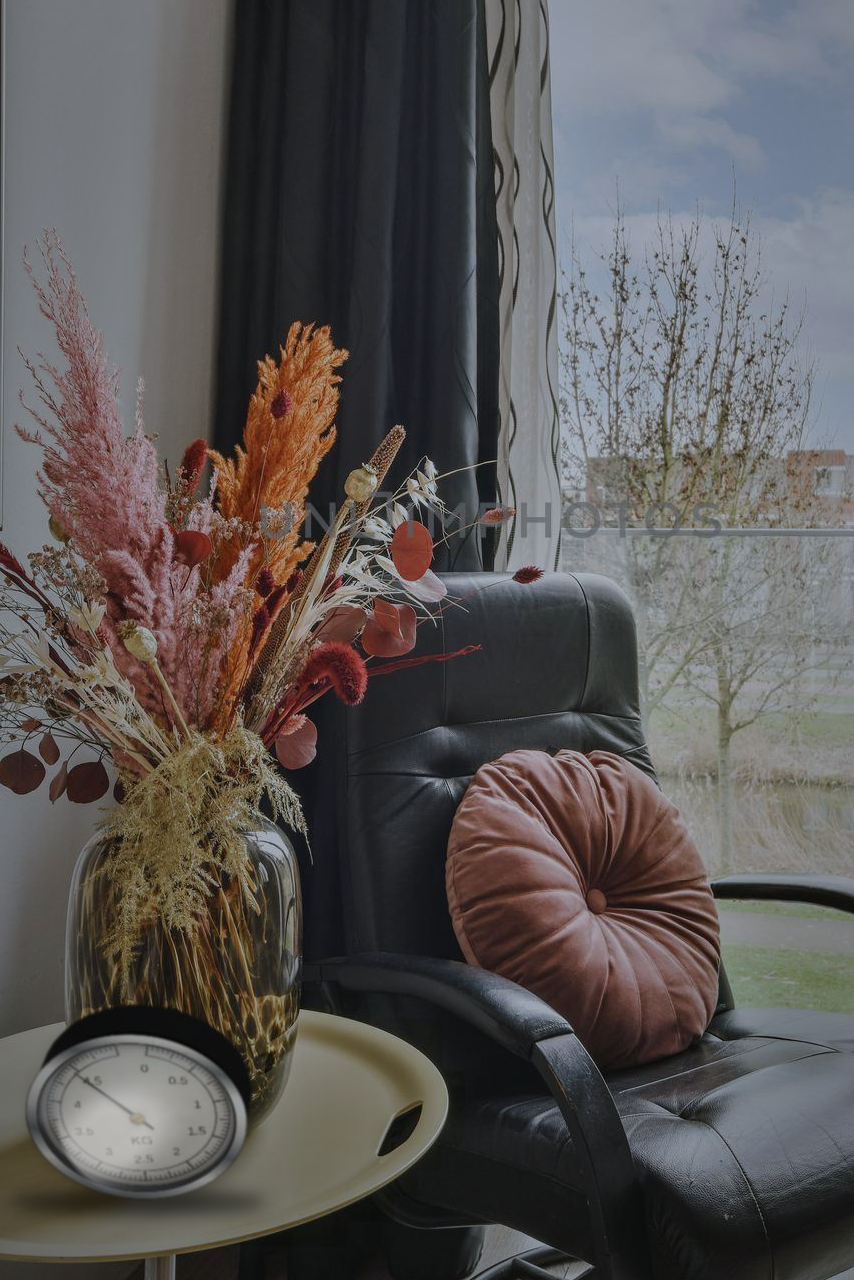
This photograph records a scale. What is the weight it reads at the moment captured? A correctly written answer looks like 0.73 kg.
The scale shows 4.5 kg
